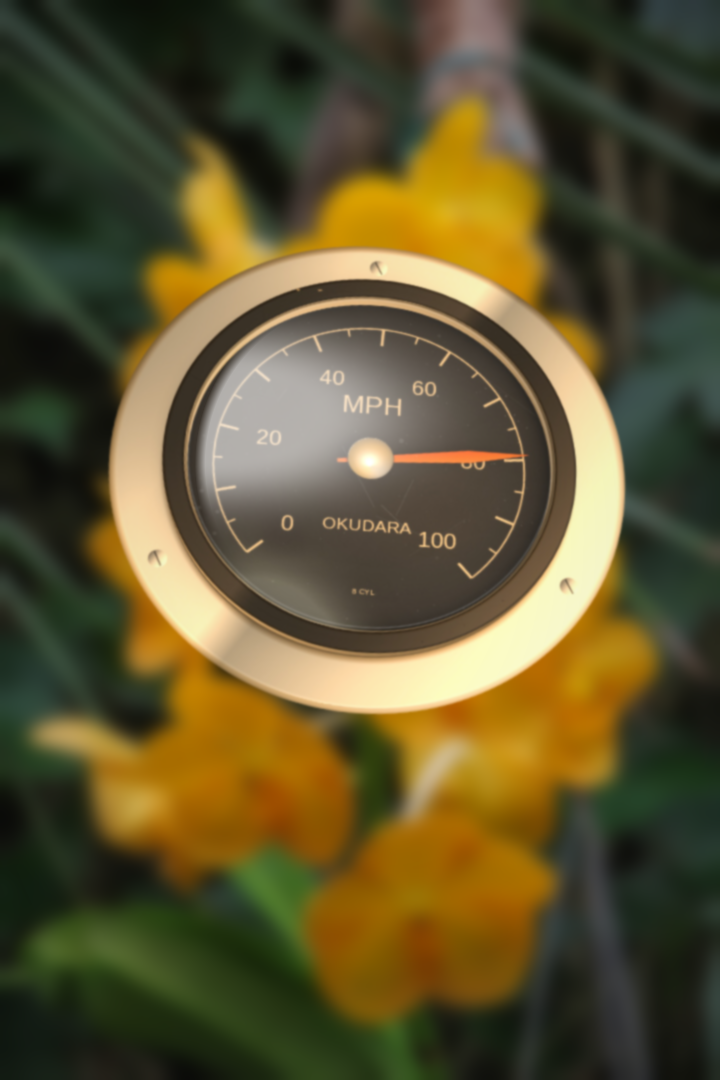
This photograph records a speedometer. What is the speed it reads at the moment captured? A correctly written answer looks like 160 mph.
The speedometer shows 80 mph
